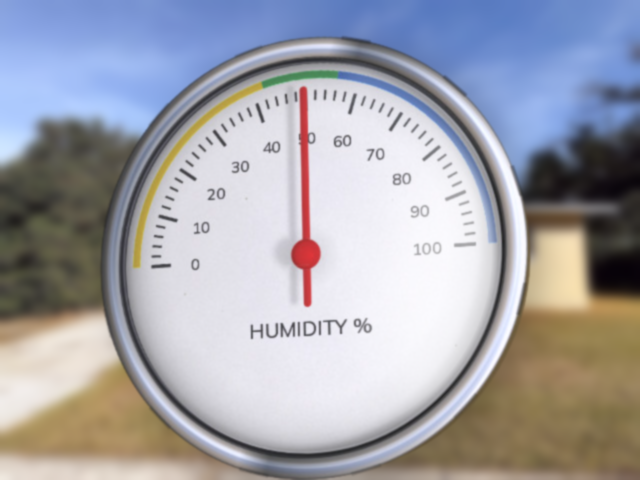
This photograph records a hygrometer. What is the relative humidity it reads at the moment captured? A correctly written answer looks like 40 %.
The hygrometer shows 50 %
